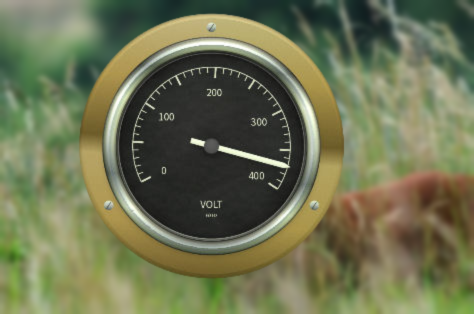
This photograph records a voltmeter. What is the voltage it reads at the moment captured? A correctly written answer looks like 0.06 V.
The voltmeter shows 370 V
